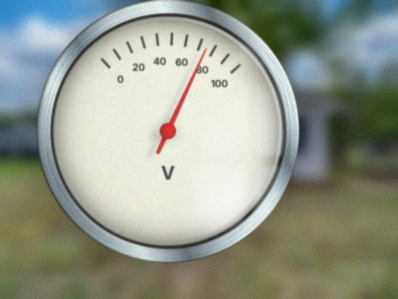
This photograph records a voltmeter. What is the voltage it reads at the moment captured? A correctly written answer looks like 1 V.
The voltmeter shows 75 V
